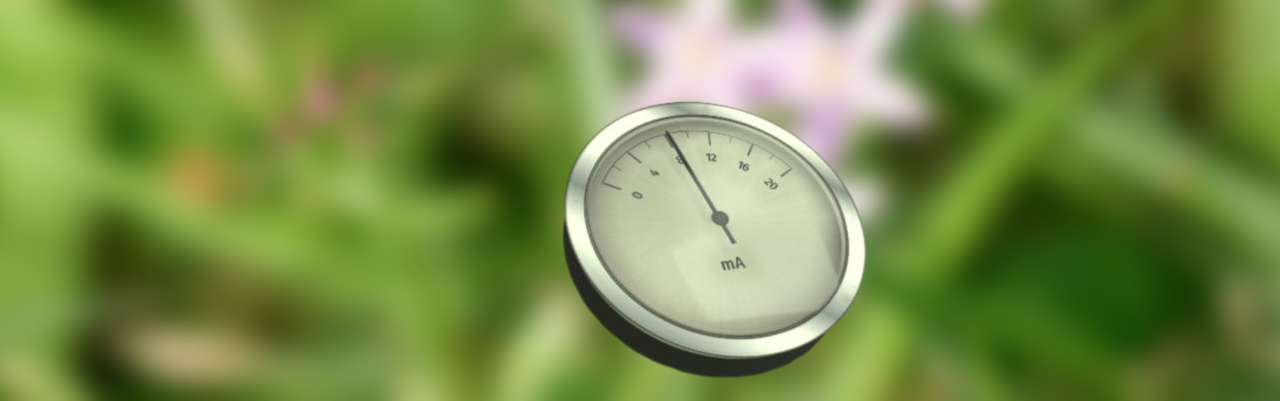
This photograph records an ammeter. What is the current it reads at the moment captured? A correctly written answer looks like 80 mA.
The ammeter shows 8 mA
